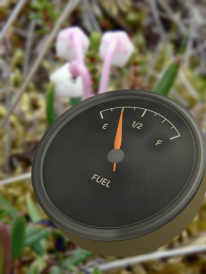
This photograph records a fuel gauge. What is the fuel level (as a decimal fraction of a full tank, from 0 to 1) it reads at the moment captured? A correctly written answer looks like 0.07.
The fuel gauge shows 0.25
